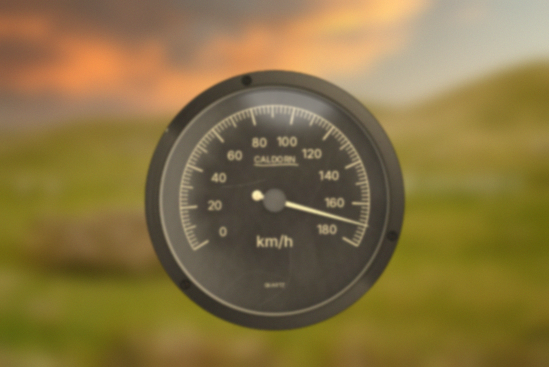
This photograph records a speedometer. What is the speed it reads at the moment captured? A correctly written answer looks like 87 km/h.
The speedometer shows 170 km/h
